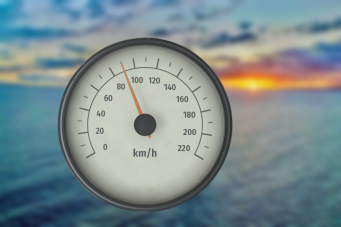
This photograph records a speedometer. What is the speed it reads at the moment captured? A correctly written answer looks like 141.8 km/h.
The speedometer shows 90 km/h
